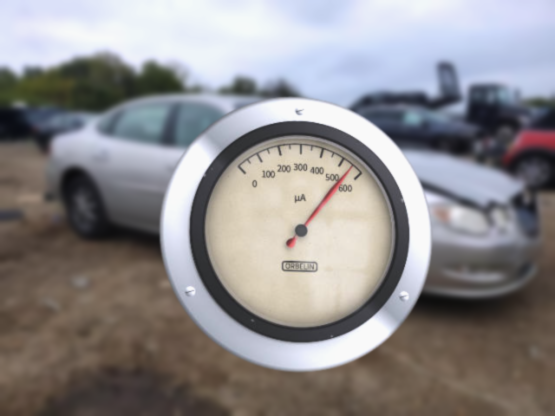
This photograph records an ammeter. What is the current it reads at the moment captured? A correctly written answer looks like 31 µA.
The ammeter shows 550 µA
